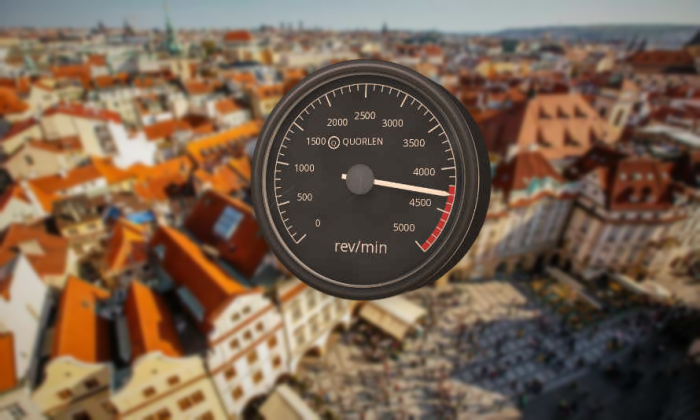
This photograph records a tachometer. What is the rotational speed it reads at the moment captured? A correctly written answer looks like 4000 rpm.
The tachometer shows 4300 rpm
